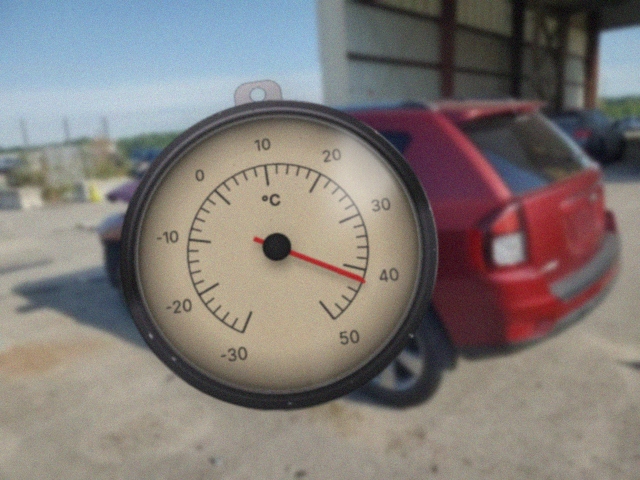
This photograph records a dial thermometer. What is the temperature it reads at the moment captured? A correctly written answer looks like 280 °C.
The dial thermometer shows 42 °C
